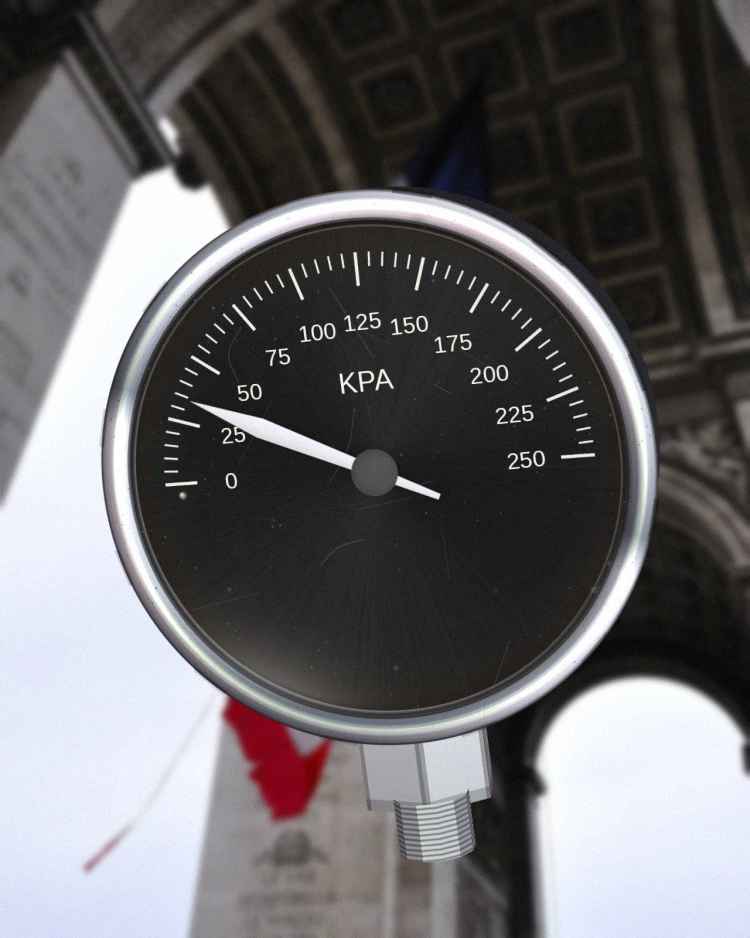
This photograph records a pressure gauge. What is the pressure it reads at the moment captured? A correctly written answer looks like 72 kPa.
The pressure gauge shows 35 kPa
